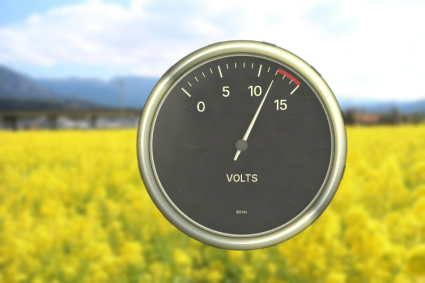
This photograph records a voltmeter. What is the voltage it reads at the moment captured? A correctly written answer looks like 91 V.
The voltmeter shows 12 V
